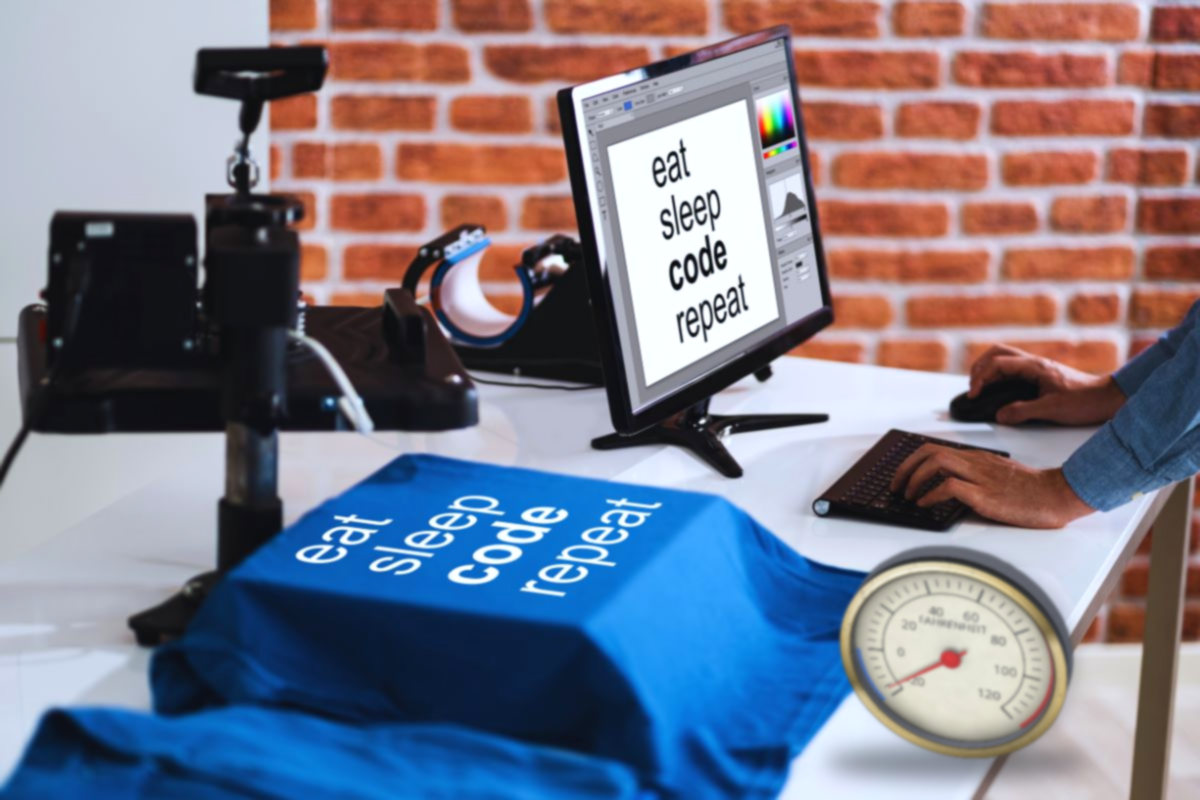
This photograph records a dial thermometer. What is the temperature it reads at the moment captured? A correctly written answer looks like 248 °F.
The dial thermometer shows -16 °F
